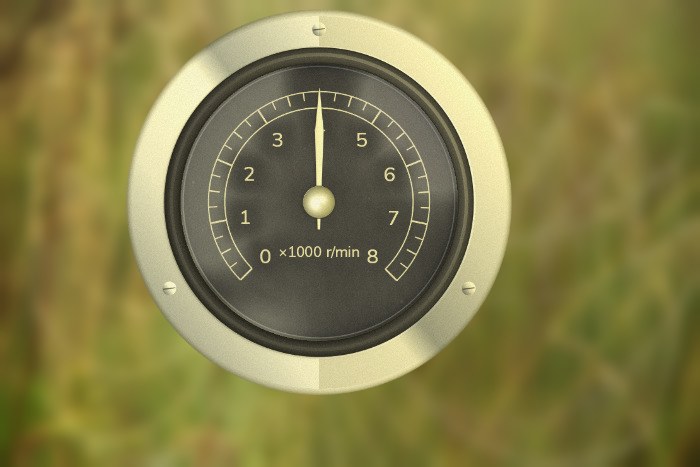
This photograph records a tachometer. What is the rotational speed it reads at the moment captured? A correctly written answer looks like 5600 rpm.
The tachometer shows 4000 rpm
